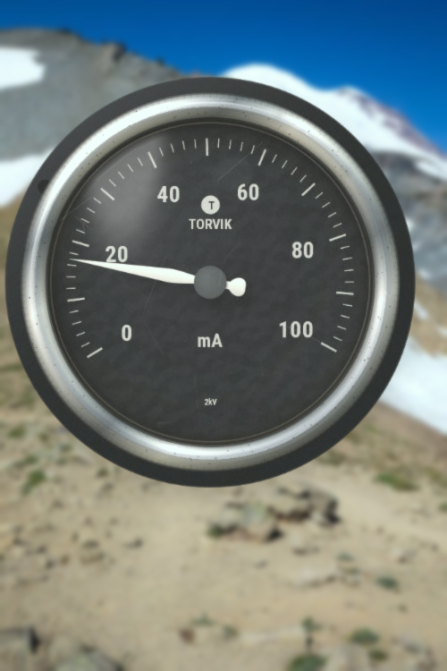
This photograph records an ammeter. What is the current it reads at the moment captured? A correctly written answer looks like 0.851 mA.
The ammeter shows 17 mA
